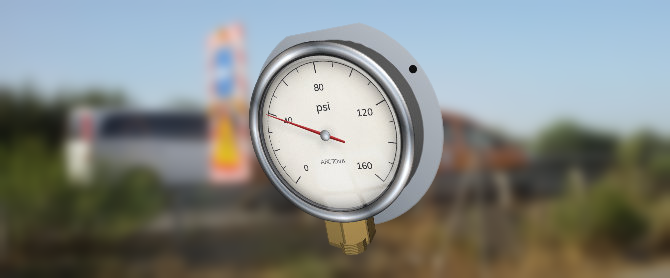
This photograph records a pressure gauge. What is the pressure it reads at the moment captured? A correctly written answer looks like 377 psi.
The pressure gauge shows 40 psi
